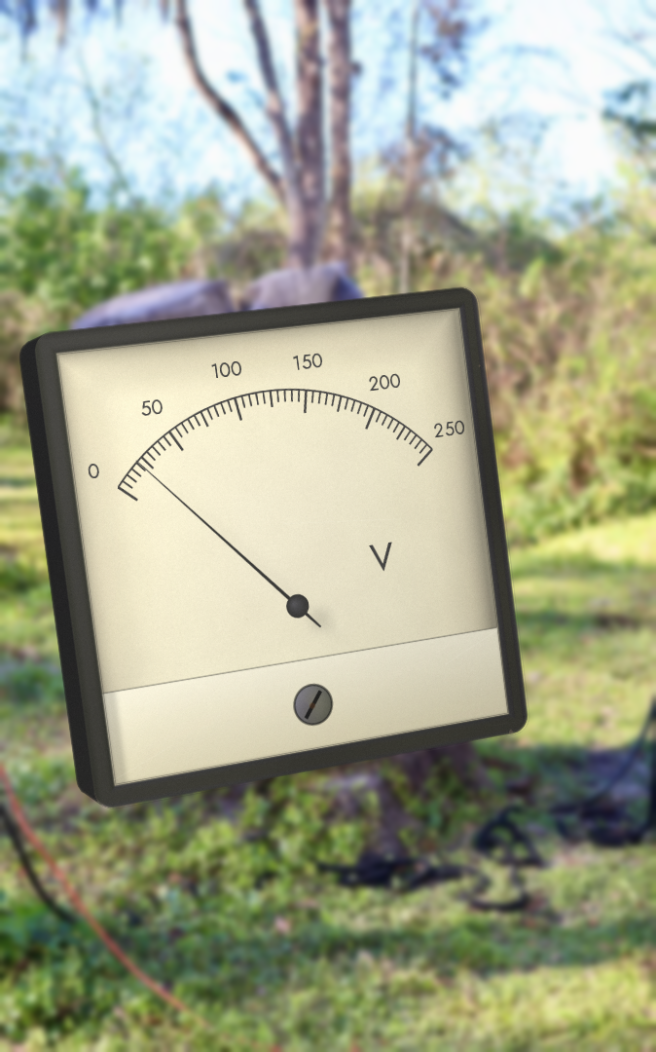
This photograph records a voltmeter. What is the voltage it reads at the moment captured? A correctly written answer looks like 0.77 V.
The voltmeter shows 20 V
